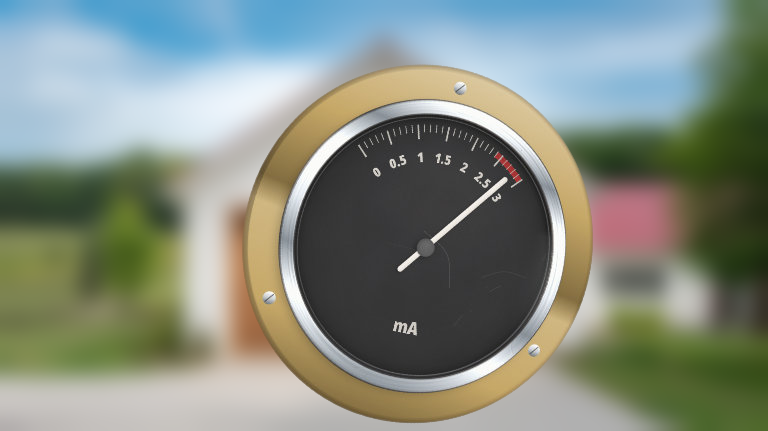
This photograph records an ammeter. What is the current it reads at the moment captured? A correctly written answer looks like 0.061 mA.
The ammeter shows 2.8 mA
